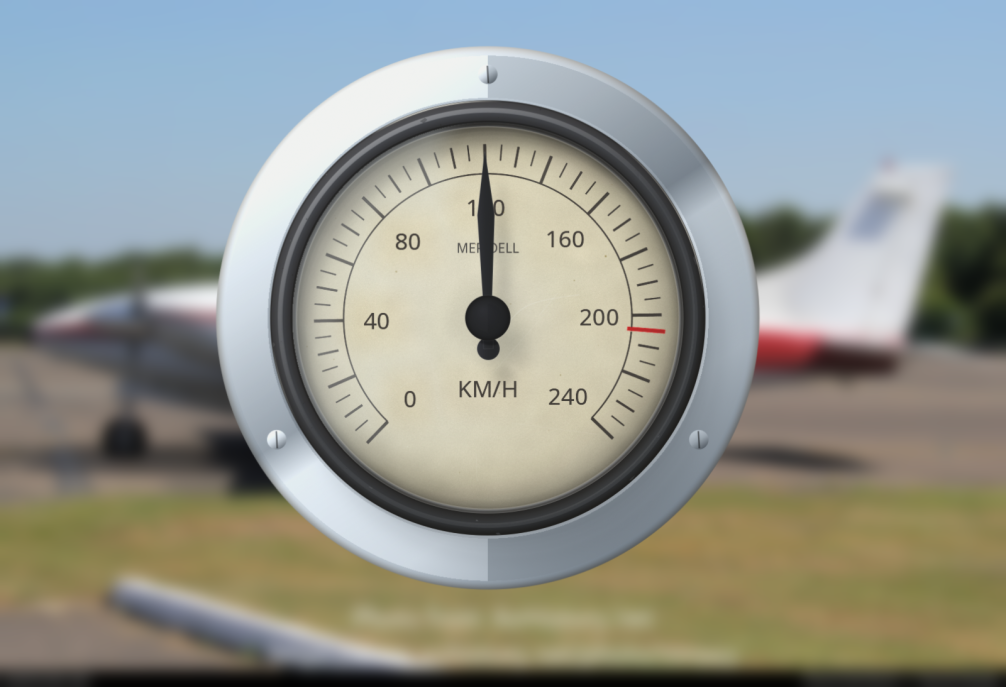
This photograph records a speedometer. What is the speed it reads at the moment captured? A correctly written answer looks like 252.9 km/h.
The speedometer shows 120 km/h
